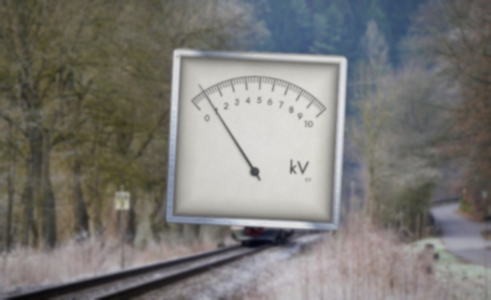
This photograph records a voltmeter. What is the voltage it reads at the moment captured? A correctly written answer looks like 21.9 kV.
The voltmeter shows 1 kV
